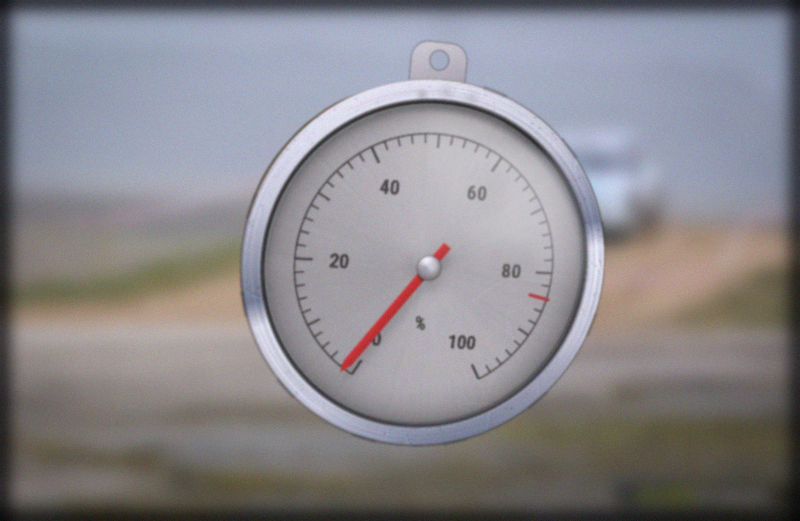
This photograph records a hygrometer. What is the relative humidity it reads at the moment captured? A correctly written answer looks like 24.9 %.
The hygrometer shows 2 %
